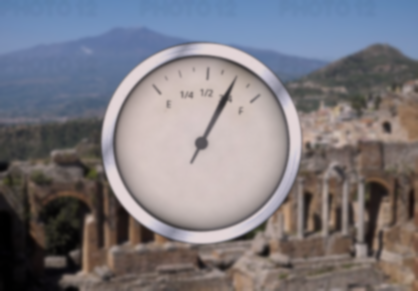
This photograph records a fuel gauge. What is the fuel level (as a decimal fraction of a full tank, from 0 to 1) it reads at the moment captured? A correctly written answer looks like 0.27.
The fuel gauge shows 0.75
